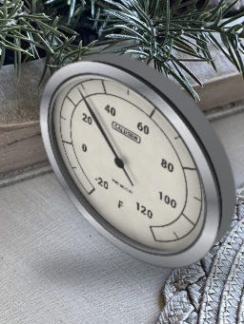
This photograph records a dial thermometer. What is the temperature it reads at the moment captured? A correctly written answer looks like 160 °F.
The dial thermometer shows 30 °F
